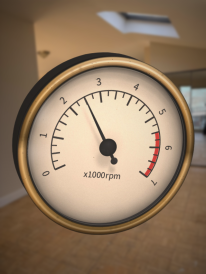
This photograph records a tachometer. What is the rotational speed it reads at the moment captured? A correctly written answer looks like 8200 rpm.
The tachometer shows 2500 rpm
